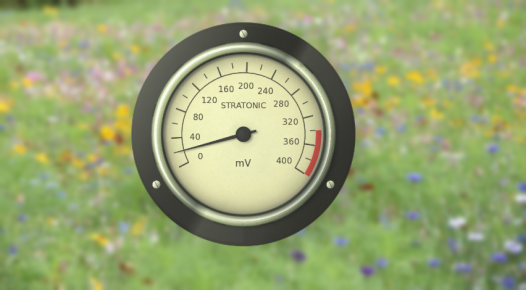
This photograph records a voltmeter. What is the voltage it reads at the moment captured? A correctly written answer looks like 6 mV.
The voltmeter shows 20 mV
